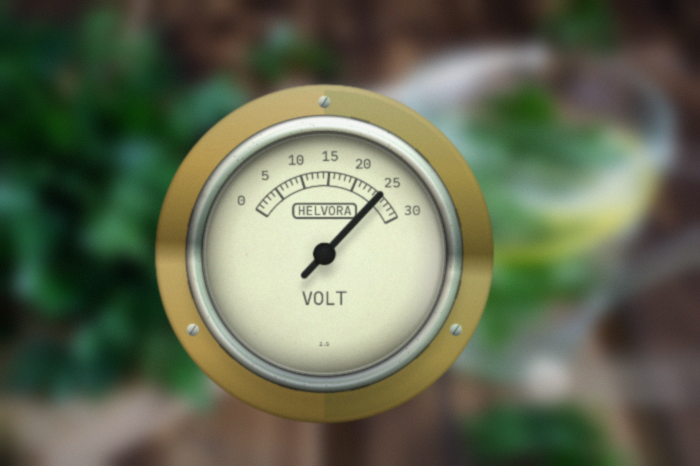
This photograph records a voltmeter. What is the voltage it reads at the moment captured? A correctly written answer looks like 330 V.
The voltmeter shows 25 V
